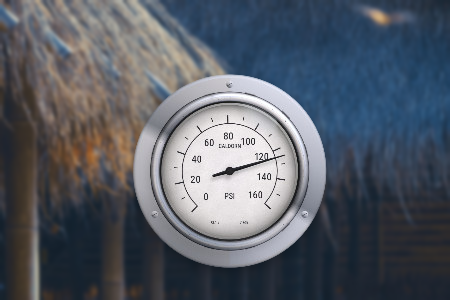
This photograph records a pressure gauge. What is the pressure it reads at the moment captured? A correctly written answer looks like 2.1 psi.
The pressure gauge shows 125 psi
